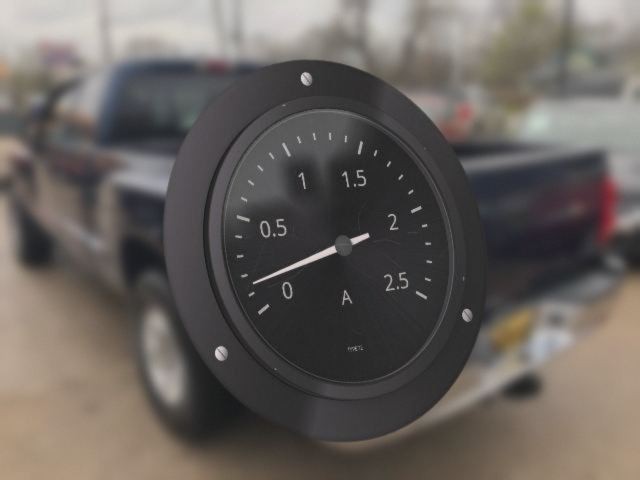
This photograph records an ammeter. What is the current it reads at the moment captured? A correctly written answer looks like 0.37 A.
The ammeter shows 0.15 A
